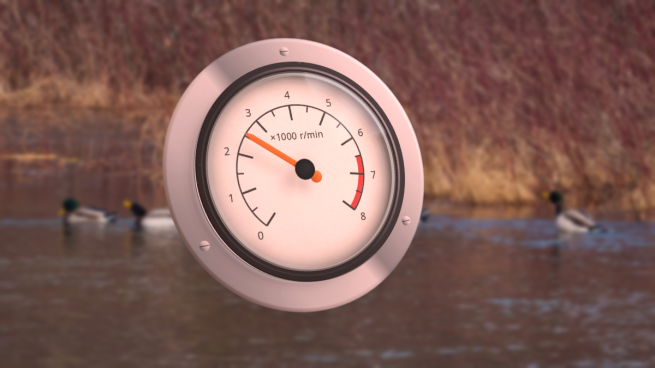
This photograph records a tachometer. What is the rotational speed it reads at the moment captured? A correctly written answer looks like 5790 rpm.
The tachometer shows 2500 rpm
